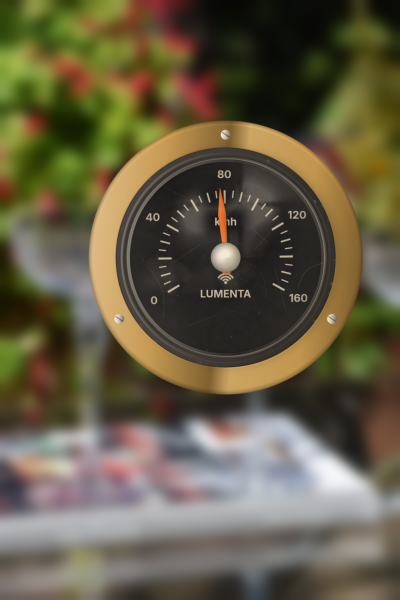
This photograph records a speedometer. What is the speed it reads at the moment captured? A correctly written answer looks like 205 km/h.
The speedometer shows 77.5 km/h
